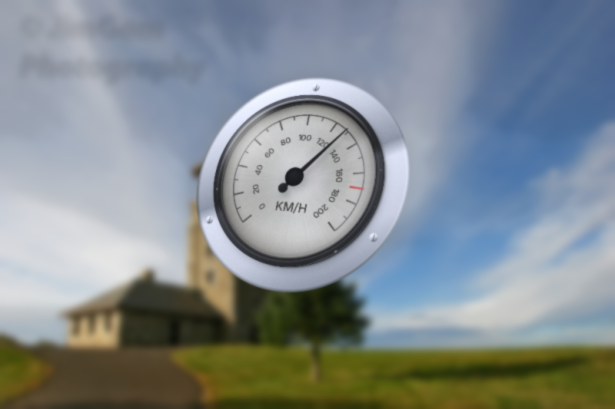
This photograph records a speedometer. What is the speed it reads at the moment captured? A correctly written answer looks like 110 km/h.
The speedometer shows 130 km/h
